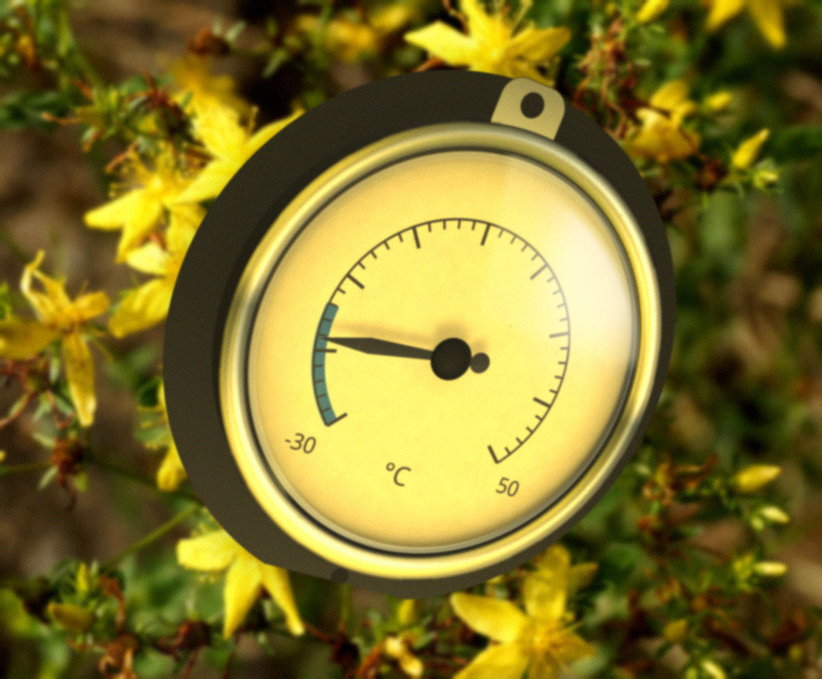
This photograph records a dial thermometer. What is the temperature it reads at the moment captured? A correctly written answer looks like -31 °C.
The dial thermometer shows -18 °C
